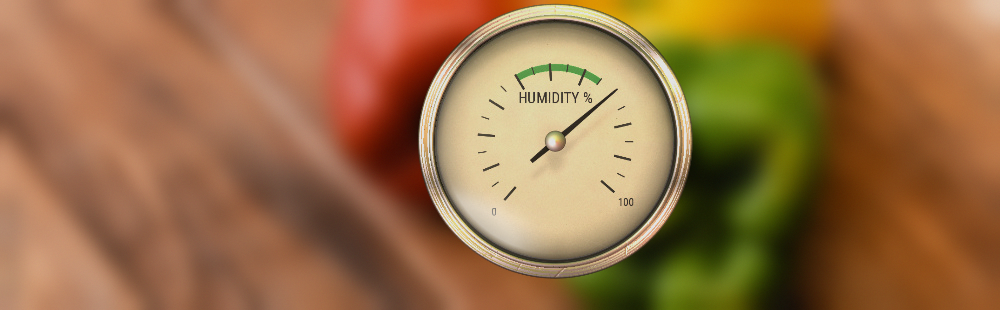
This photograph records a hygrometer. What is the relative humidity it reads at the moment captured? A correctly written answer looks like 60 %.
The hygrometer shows 70 %
